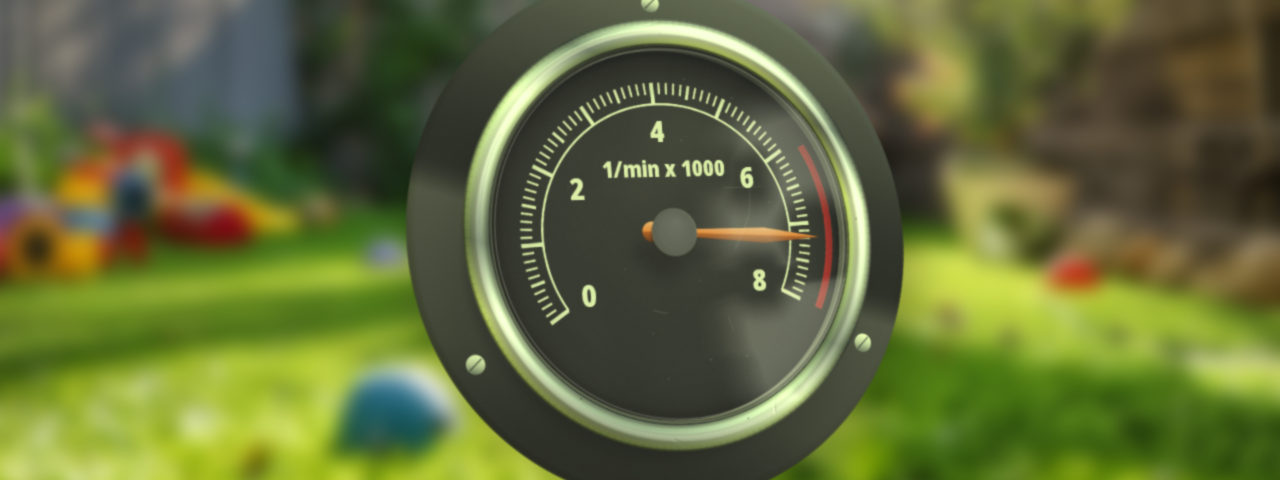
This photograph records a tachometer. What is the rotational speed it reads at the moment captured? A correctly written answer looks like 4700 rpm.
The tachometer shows 7200 rpm
